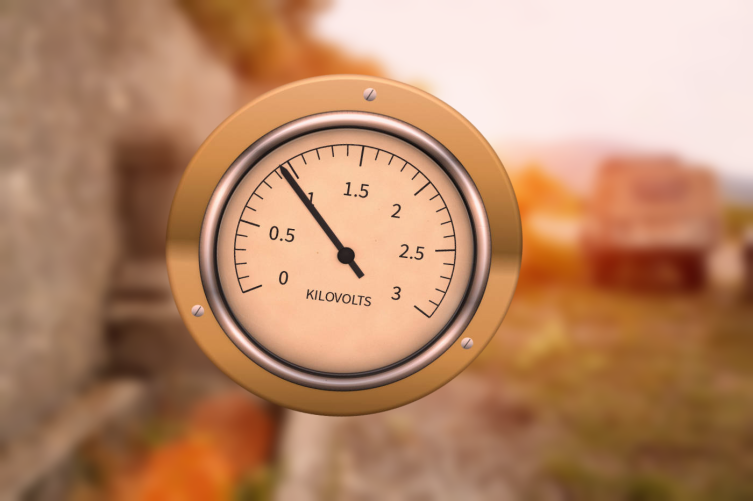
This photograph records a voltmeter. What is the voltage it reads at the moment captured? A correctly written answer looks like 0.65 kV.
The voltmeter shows 0.95 kV
